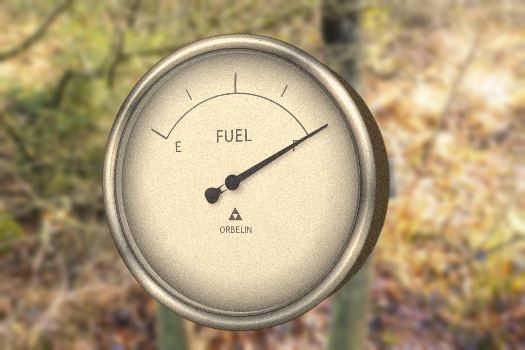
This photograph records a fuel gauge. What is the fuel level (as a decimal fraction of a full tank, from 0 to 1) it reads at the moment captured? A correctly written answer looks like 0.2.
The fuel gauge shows 1
